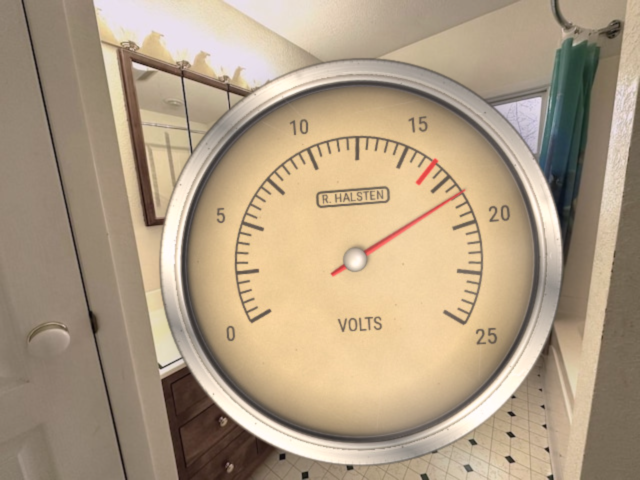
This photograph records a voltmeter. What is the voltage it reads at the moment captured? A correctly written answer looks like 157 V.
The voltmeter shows 18.5 V
